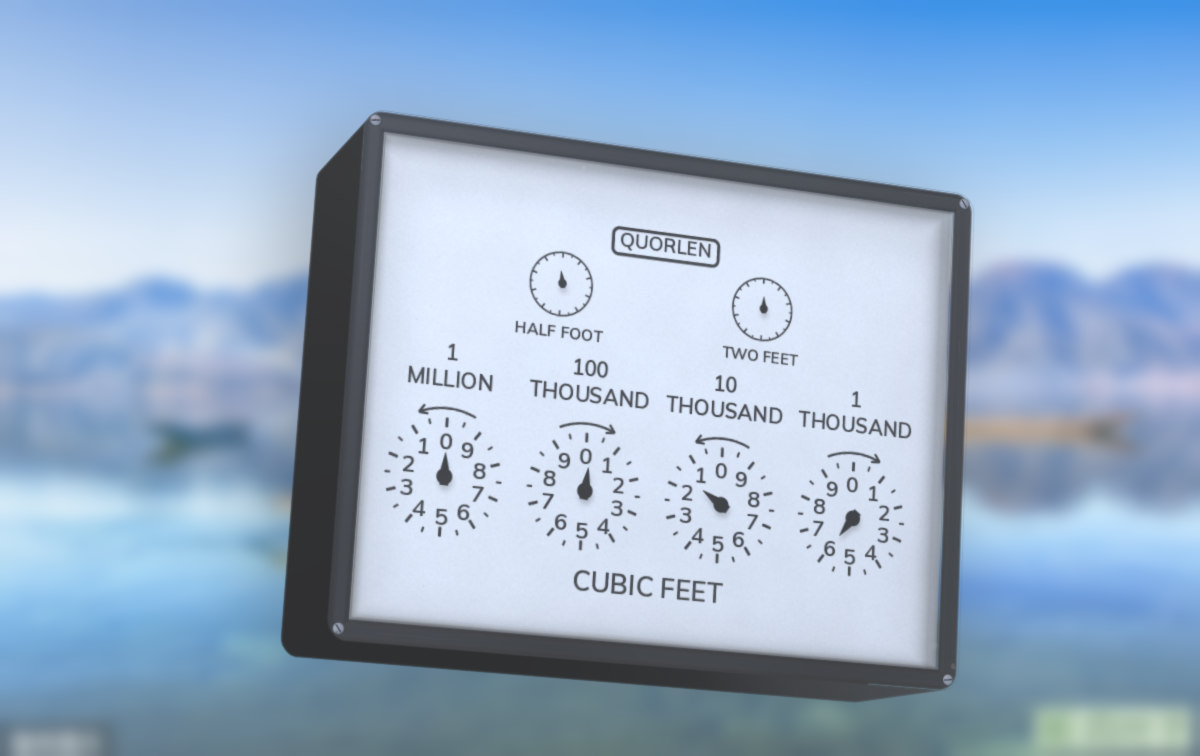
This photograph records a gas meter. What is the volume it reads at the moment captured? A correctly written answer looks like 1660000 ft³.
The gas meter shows 1600 ft³
